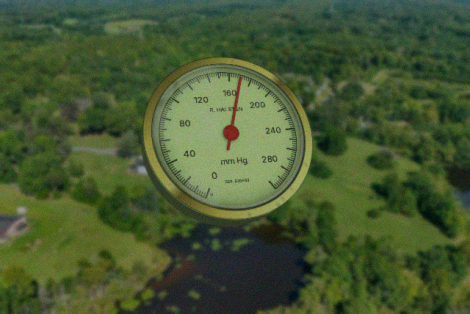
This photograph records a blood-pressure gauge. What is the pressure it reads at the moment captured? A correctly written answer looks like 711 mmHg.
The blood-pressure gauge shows 170 mmHg
